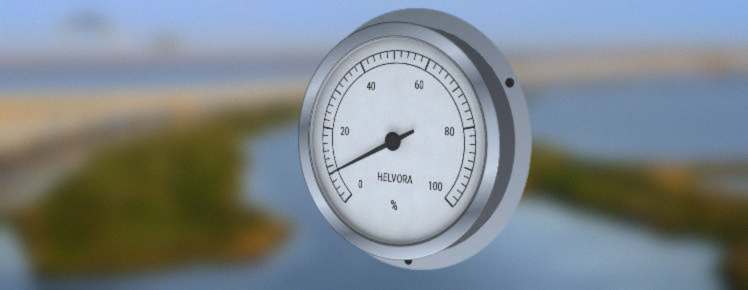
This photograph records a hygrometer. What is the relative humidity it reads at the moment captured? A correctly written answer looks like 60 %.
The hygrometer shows 8 %
